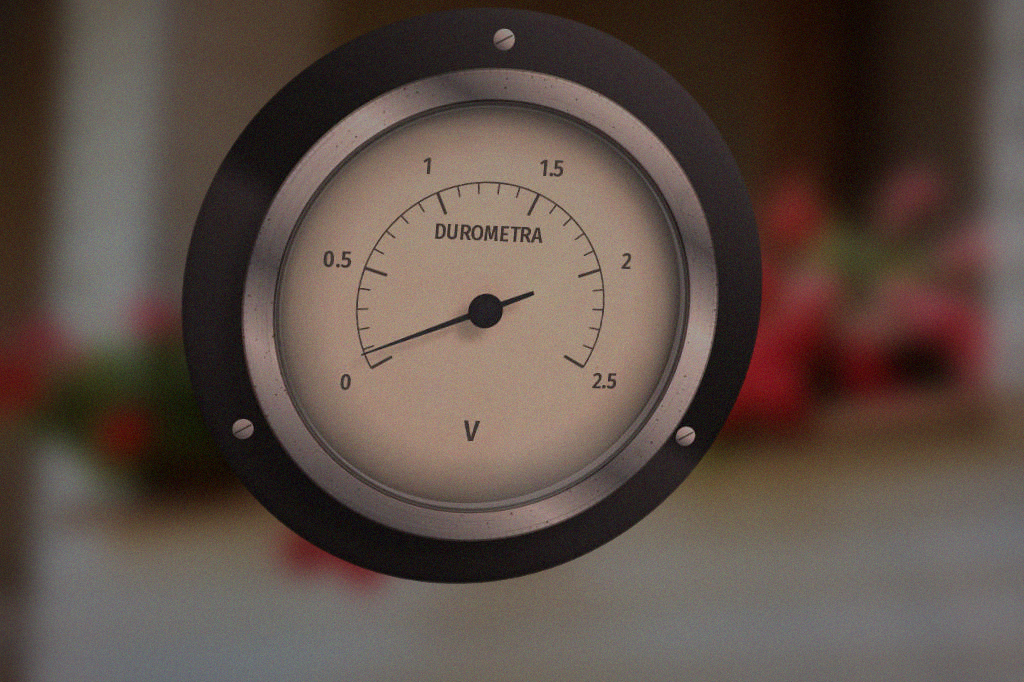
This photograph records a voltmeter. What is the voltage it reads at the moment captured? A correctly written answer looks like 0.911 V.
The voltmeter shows 0.1 V
